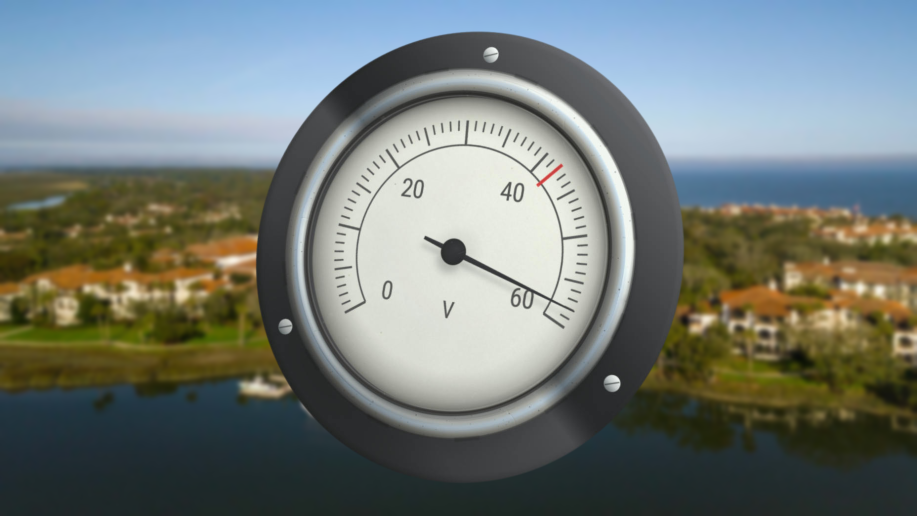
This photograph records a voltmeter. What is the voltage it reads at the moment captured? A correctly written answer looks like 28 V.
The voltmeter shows 58 V
